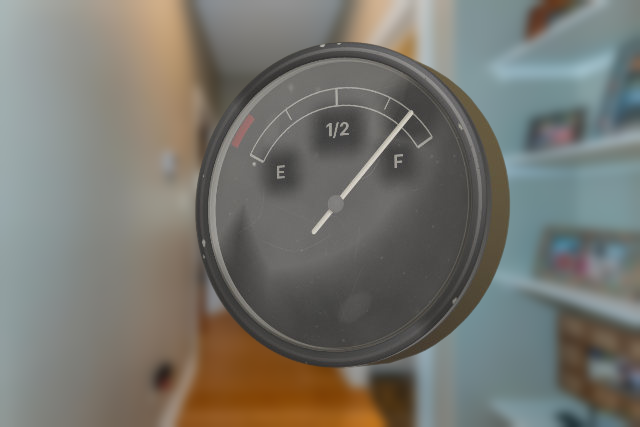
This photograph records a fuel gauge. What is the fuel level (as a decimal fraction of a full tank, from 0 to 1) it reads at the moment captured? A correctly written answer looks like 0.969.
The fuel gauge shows 0.875
